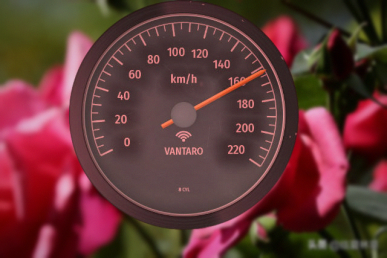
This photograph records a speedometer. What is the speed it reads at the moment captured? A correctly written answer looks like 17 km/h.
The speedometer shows 162.5 km/h
